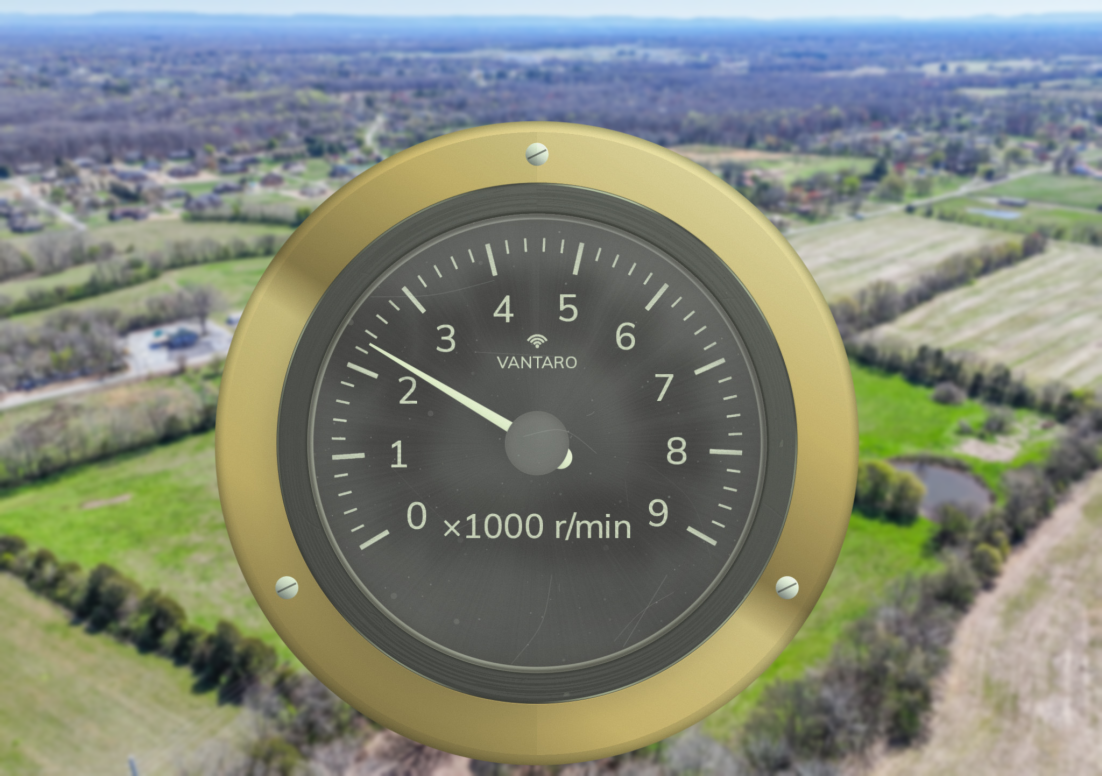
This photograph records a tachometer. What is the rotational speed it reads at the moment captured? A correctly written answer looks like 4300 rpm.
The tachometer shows 2300 rpm
